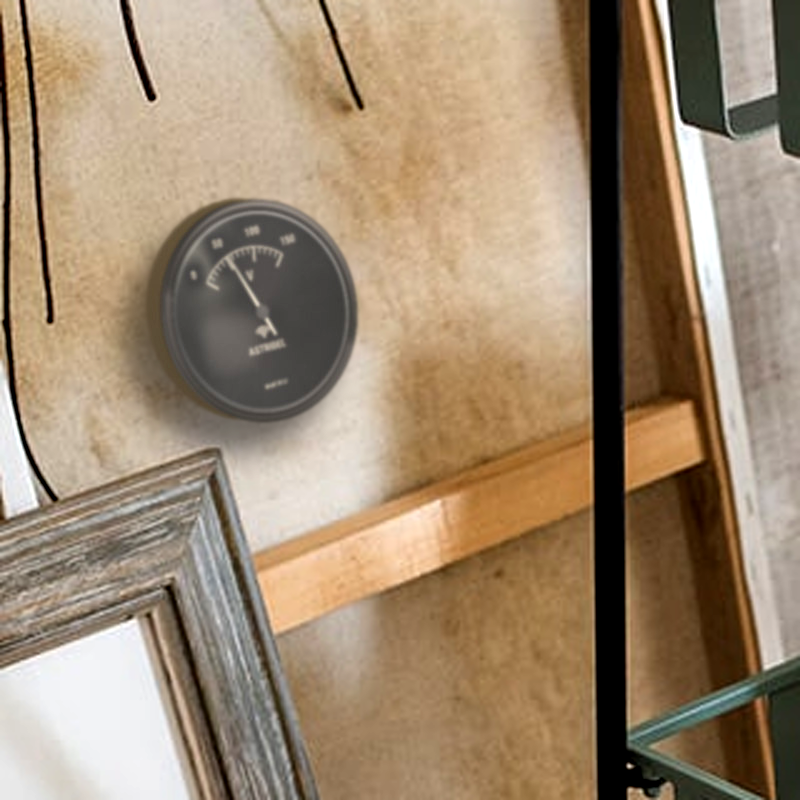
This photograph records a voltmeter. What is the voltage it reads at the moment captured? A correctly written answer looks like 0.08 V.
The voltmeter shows 50 V
